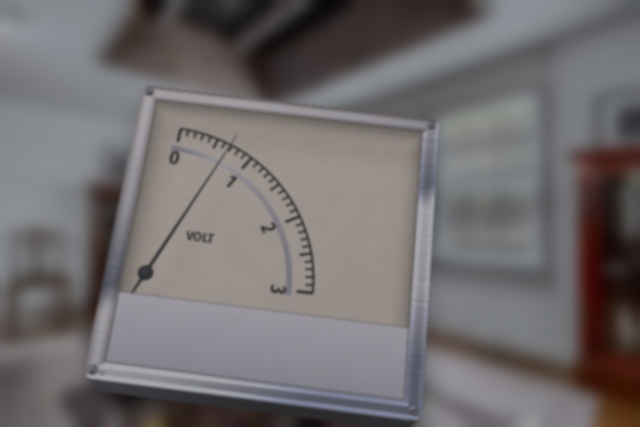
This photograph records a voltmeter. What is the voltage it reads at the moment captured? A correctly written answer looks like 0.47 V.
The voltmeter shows 0.7 V
